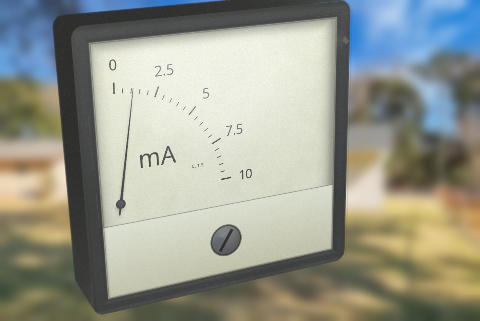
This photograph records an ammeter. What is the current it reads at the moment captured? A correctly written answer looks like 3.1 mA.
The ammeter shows 1 mA
